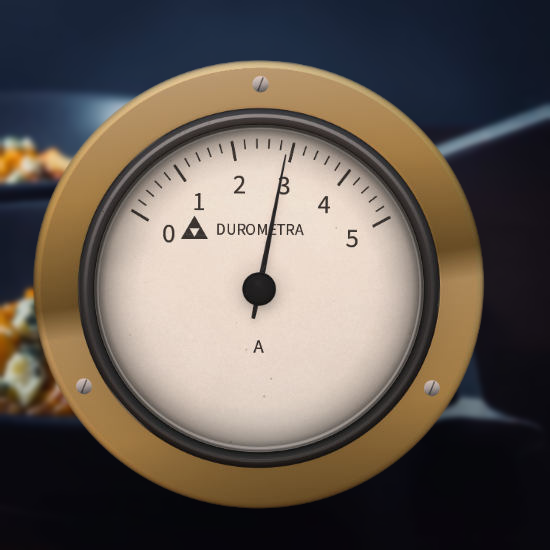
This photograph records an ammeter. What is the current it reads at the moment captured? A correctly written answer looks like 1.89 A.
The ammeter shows 2.9 A
